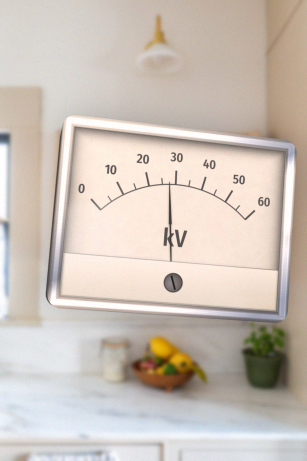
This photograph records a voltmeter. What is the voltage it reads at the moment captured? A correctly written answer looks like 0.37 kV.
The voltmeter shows 27.5 kV
